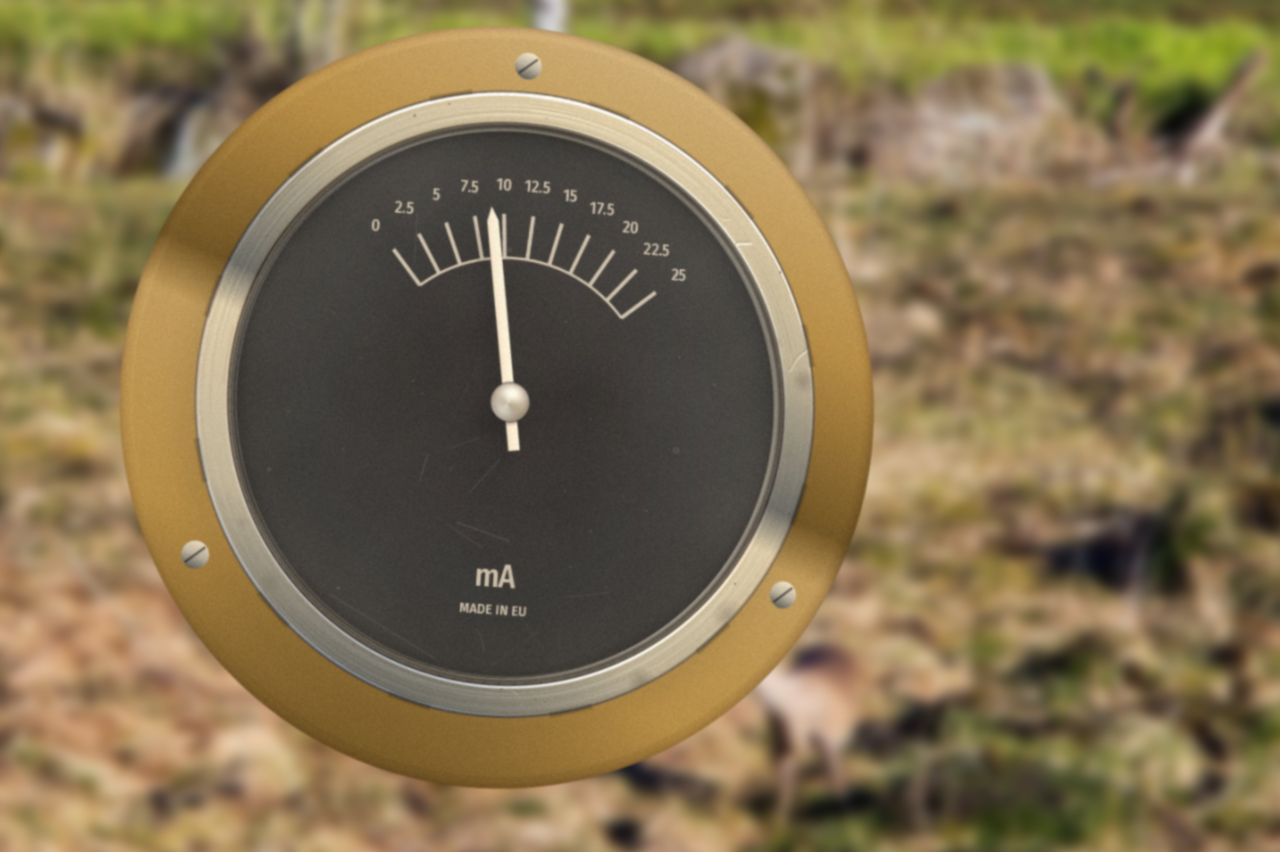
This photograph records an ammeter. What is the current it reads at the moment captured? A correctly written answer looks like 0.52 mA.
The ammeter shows 8.75 mA
